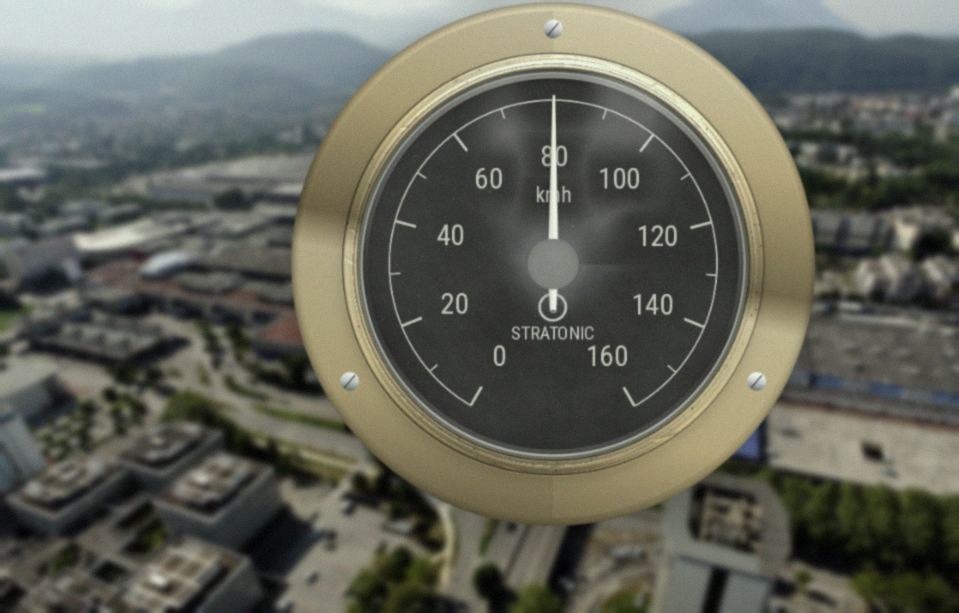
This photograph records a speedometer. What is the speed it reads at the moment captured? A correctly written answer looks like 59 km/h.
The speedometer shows 80 km/h
